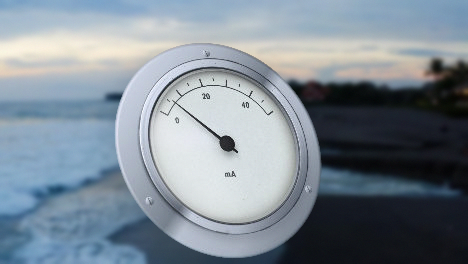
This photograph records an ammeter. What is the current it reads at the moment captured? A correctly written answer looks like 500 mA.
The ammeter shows 5 mA
